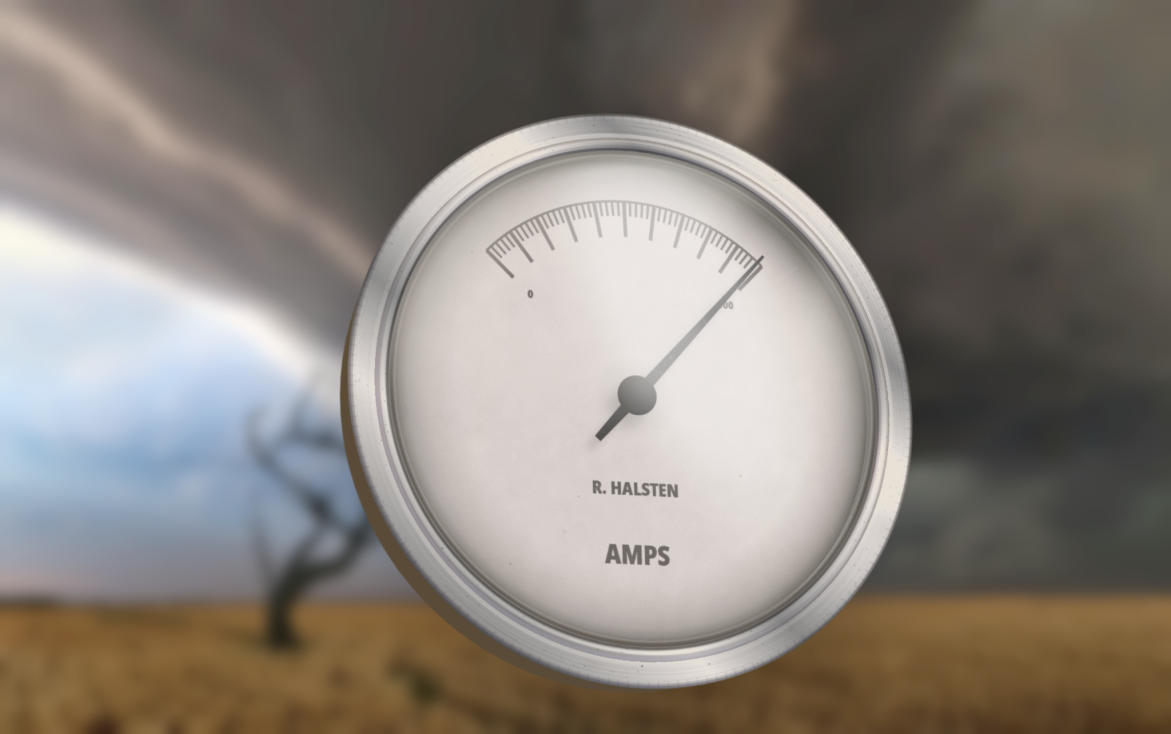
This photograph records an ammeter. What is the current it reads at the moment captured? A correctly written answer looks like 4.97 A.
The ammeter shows 98 A
